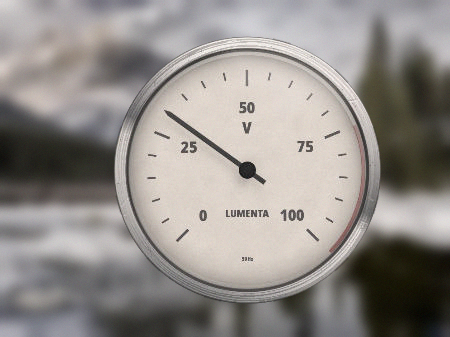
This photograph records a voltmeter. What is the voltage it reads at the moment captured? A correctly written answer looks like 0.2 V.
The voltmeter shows 30 V
